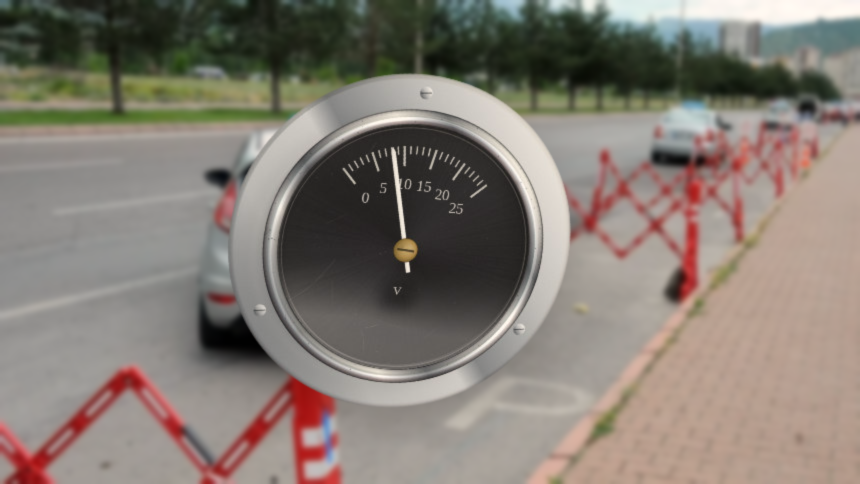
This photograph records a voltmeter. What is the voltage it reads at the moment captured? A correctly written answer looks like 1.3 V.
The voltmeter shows 8 V
